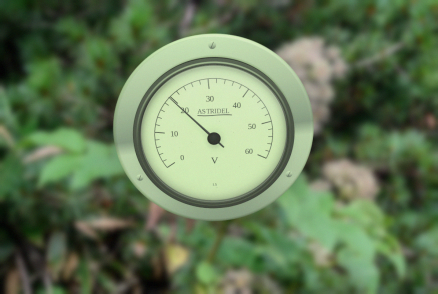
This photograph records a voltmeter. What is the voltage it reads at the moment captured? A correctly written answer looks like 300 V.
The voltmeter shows 20 V
